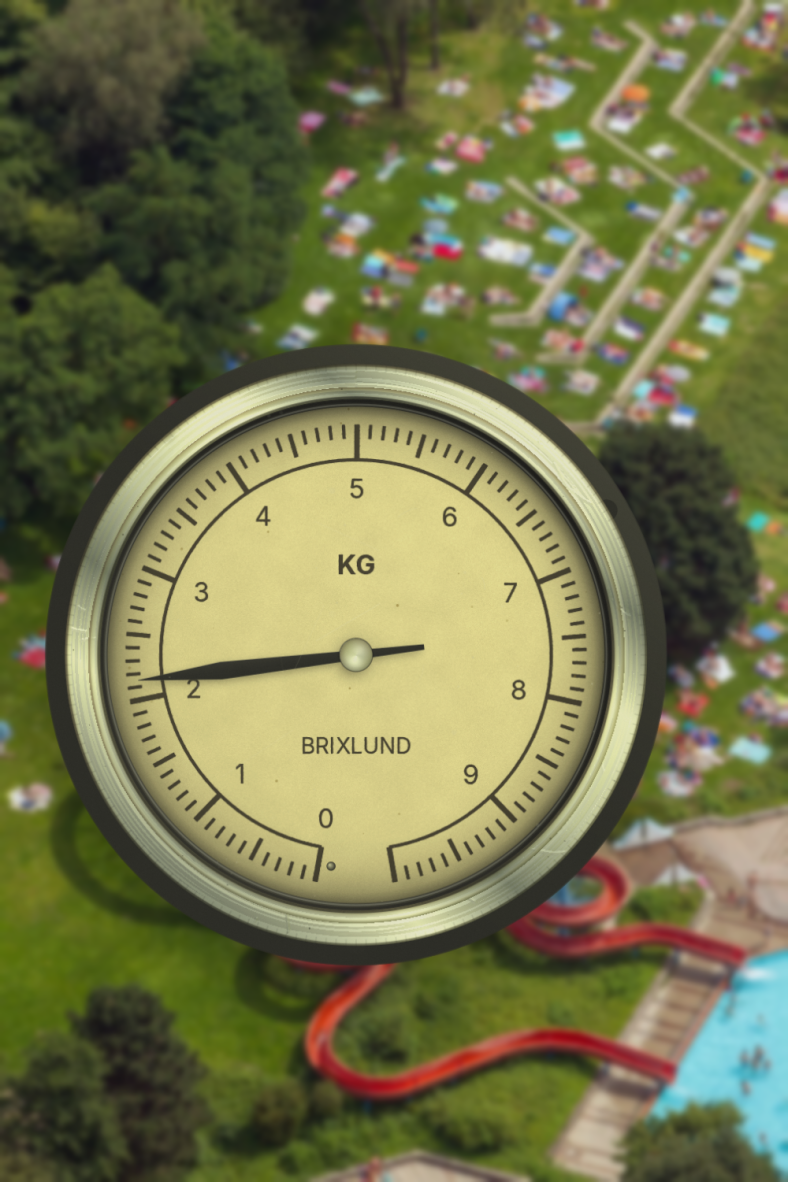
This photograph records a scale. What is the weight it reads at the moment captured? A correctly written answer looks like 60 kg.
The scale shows 2.15 kg
